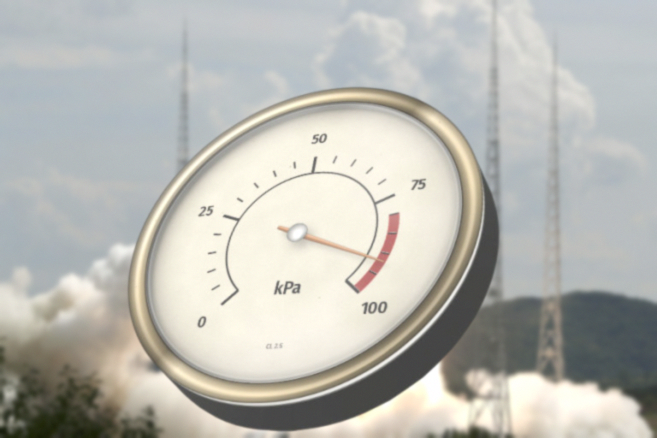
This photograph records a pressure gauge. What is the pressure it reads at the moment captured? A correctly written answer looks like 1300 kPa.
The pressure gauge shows 92.5 kPa
